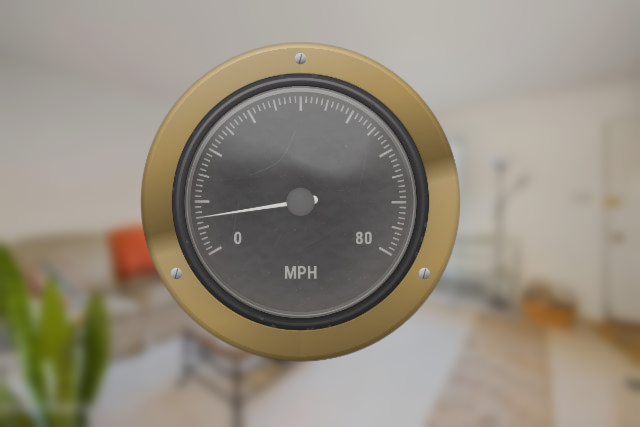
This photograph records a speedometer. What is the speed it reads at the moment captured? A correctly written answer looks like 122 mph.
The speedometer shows 7 mph
